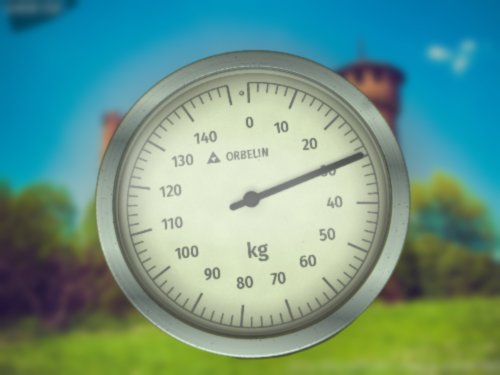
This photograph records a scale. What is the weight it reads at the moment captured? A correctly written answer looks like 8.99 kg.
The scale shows 30 kg
